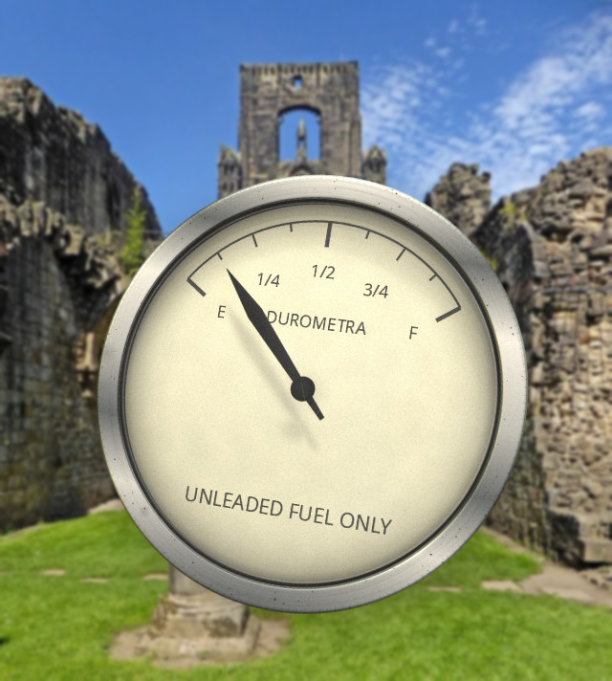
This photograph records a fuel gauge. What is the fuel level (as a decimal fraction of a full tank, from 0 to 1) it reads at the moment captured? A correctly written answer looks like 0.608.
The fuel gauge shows 0.125
